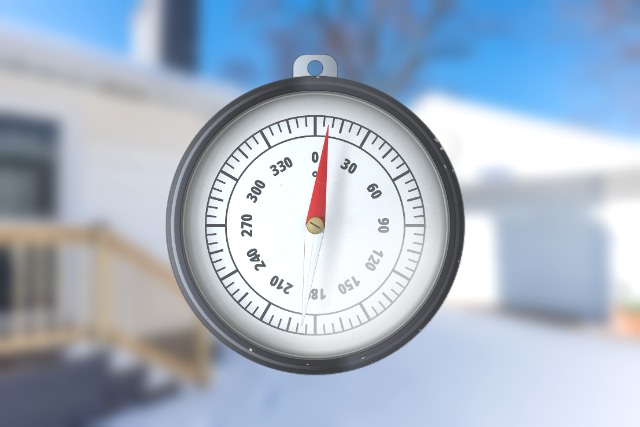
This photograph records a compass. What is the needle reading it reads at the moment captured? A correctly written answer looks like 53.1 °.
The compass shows 7.5 °
